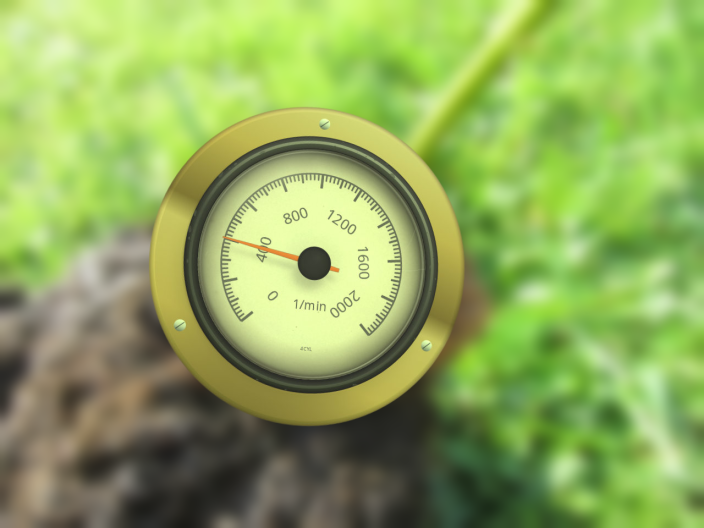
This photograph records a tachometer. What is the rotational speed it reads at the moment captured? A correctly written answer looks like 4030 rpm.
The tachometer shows 400 rpm
